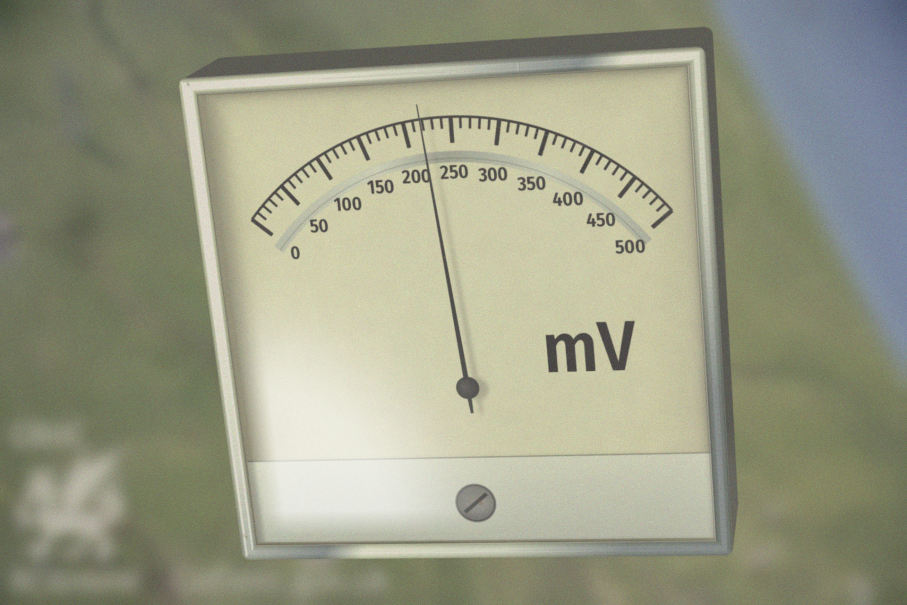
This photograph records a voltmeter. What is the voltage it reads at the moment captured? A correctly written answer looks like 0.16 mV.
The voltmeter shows 220 mV
